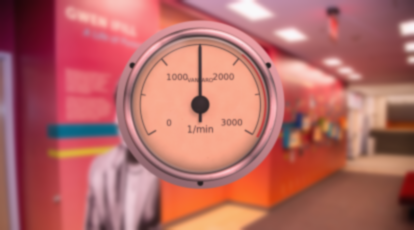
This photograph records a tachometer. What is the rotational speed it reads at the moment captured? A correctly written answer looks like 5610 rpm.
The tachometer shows 1500 rpm
